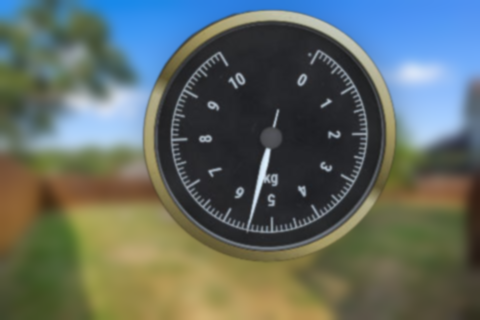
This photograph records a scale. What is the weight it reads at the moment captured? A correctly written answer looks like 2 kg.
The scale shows 5.5 kg
